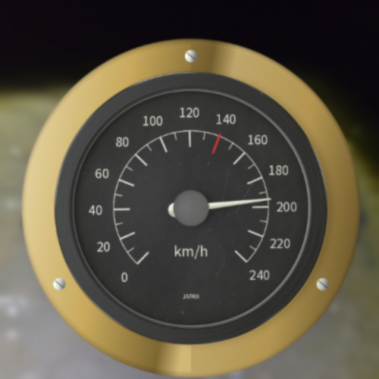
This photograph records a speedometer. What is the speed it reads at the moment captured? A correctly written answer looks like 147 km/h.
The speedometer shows 195 km/h
